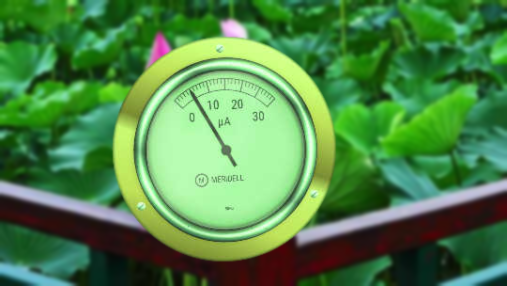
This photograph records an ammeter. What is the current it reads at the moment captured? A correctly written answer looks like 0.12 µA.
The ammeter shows 5 µA
